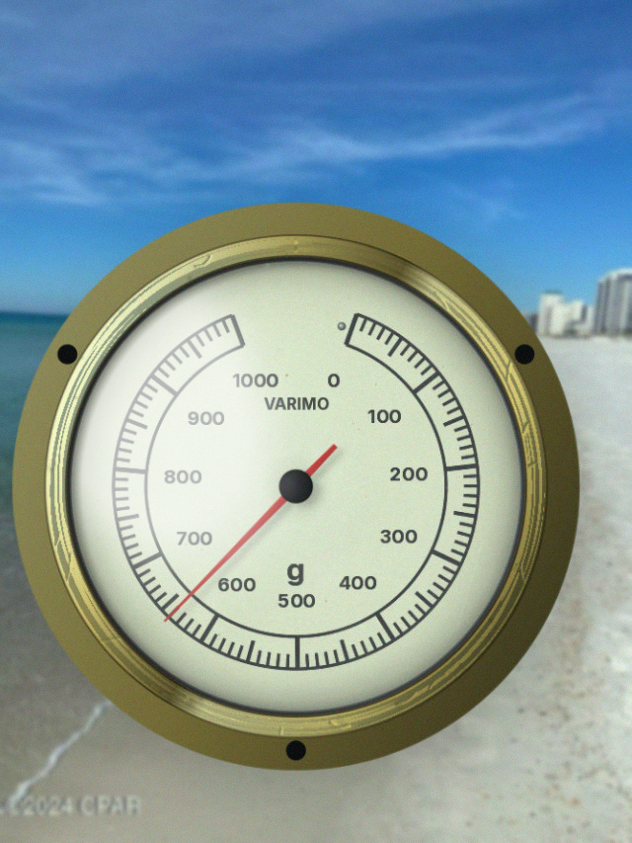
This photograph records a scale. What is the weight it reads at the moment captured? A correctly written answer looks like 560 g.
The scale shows 640 g
